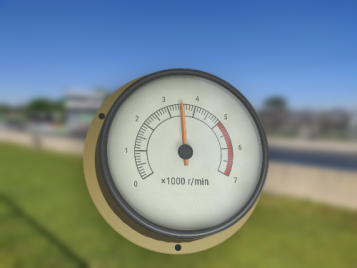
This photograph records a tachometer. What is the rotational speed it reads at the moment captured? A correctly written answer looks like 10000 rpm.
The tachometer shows 3500 rpm
